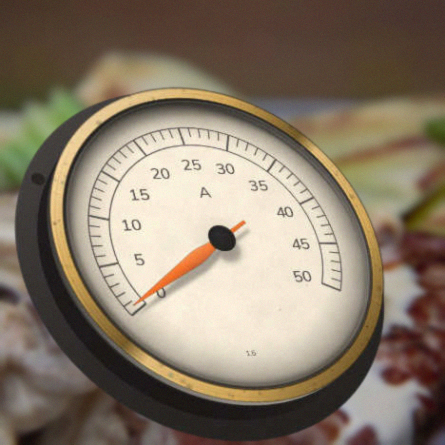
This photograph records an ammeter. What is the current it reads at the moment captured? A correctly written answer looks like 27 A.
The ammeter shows 0.5 A
